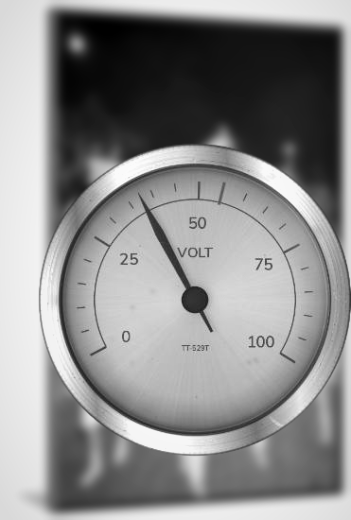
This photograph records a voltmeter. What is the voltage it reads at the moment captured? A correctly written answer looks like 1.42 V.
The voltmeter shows 37.5 V
